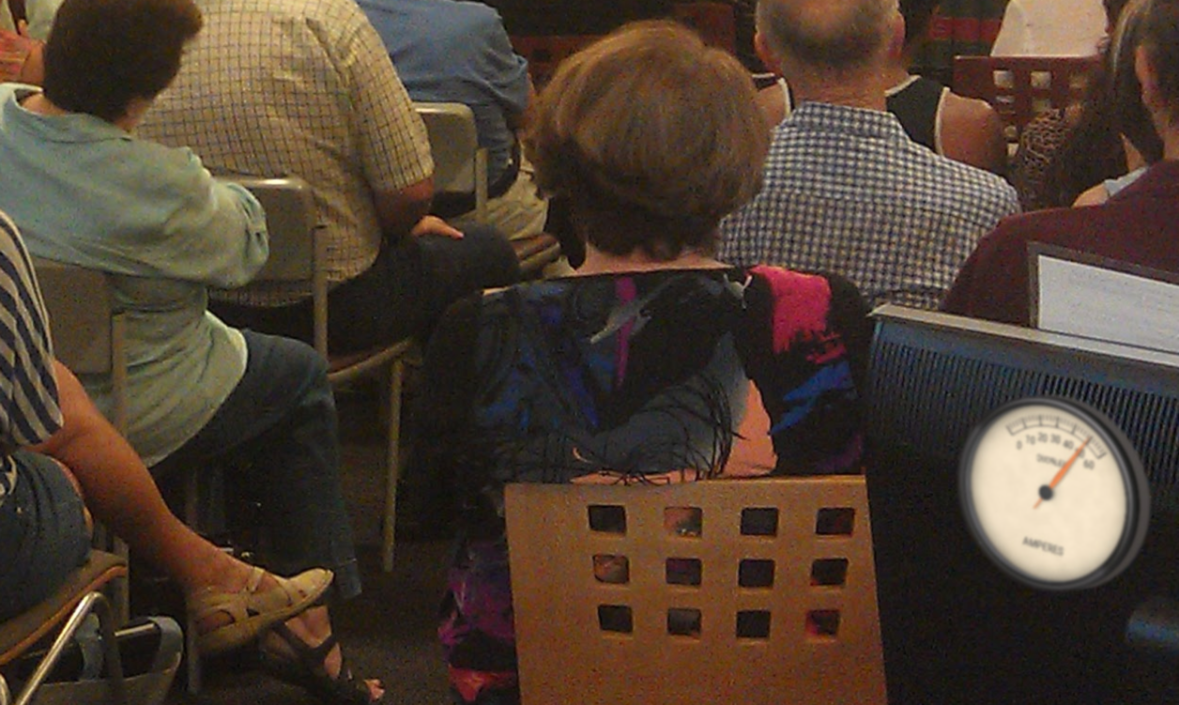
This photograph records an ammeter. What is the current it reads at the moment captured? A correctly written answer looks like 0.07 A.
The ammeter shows 50 A
